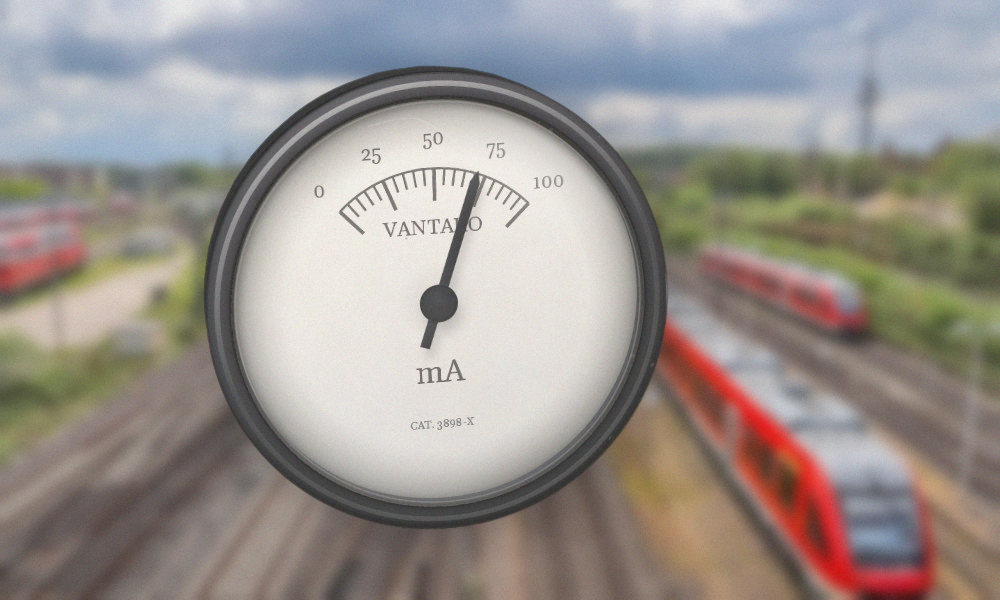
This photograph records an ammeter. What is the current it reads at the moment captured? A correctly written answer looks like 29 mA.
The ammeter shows 70 mA
